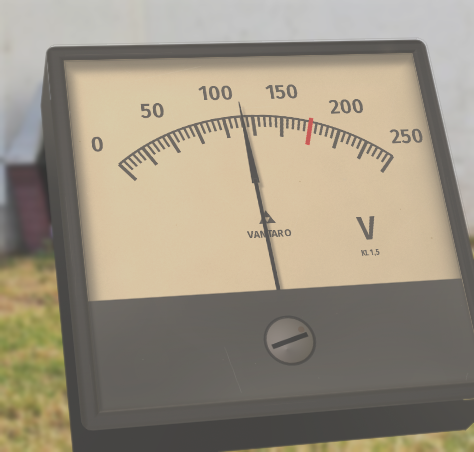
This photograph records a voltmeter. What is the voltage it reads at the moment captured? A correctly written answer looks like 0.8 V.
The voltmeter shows 115 V
